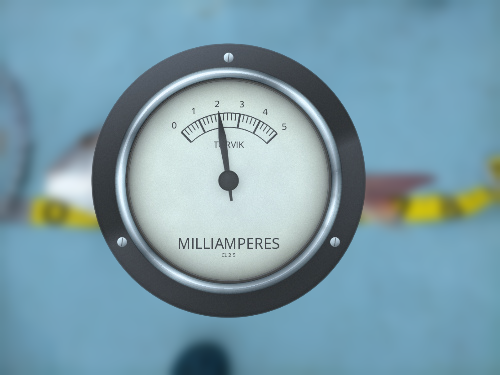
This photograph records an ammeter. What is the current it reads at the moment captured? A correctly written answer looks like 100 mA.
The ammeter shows 2 mA
